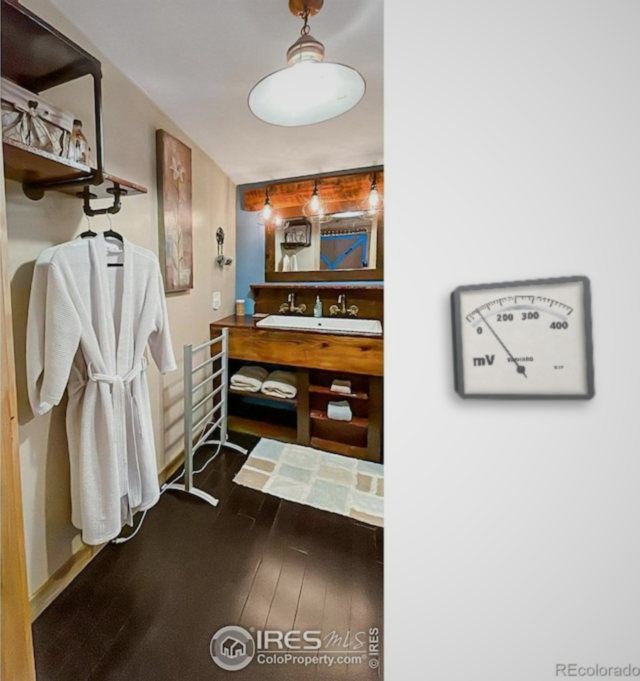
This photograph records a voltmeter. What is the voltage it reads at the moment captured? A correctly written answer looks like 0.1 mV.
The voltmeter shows 100 mV
